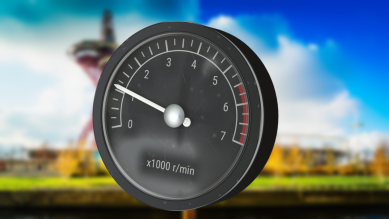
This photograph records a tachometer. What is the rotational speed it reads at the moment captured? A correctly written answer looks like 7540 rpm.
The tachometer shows 1125 rpm
